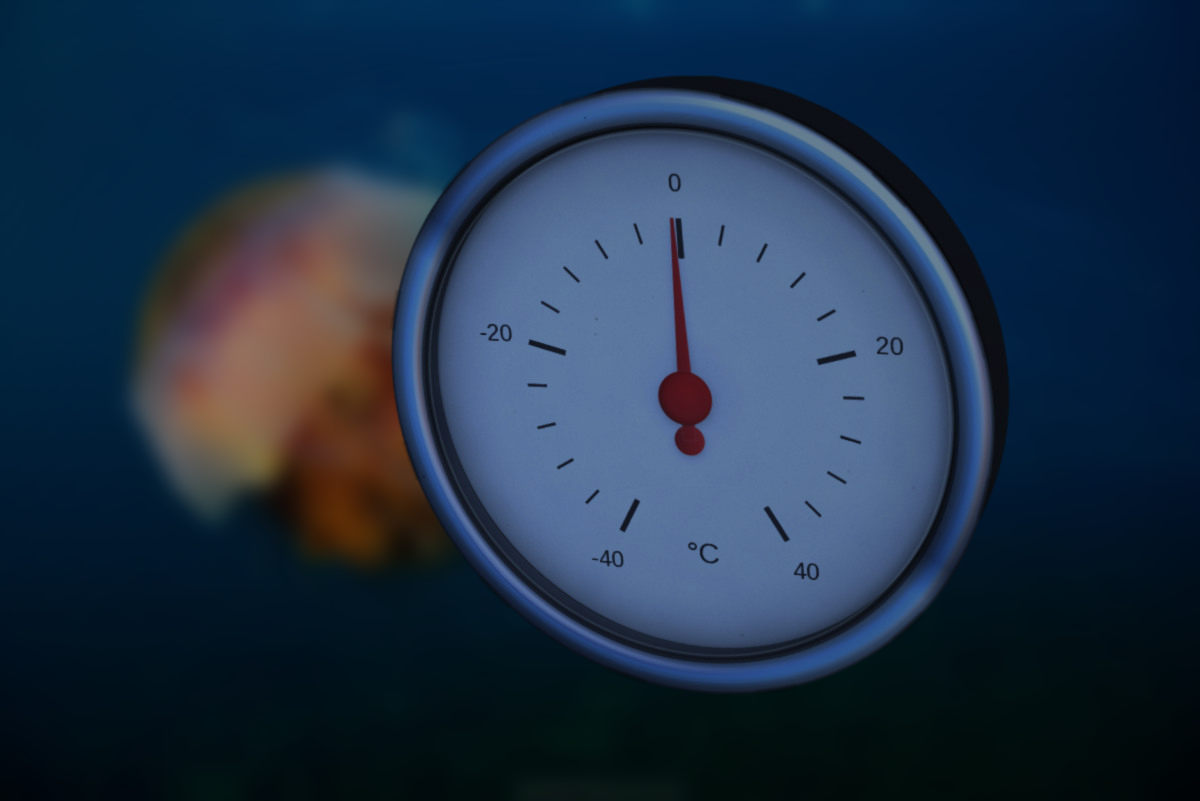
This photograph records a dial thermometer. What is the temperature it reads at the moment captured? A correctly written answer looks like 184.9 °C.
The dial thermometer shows 0 °C
